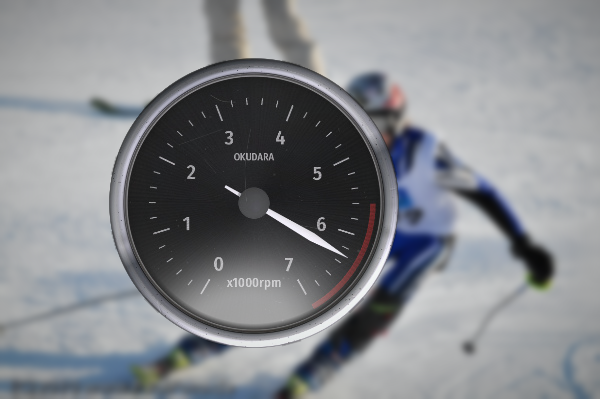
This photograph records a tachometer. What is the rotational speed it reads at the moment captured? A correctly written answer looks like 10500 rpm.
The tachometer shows 6300 rpm
